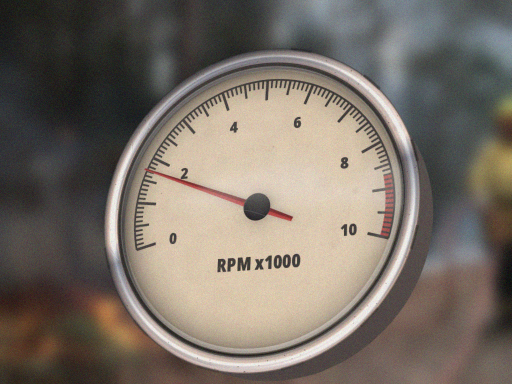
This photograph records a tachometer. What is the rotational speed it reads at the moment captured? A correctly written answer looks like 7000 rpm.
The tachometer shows 1700 rpm
